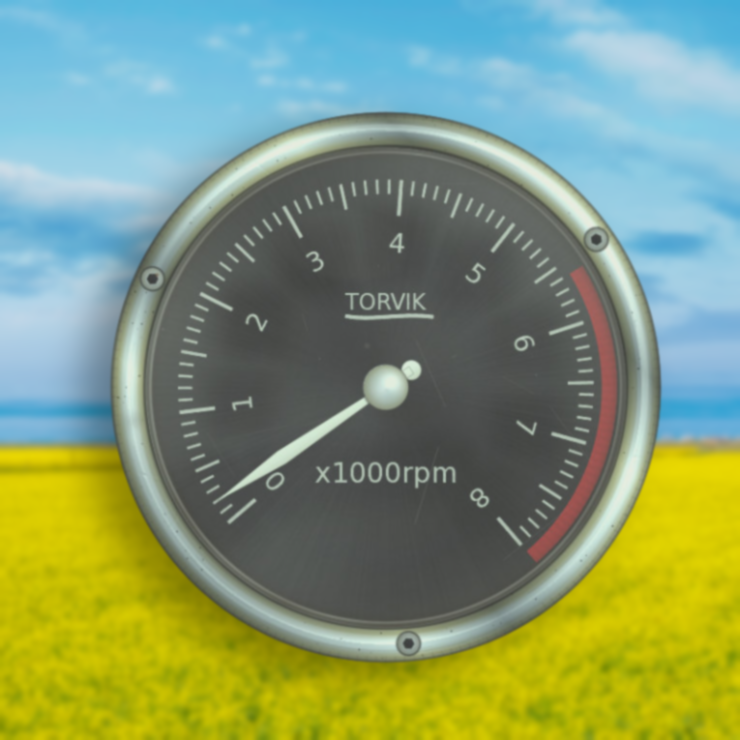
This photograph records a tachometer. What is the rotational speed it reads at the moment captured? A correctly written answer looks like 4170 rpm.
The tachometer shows 200 rpm
